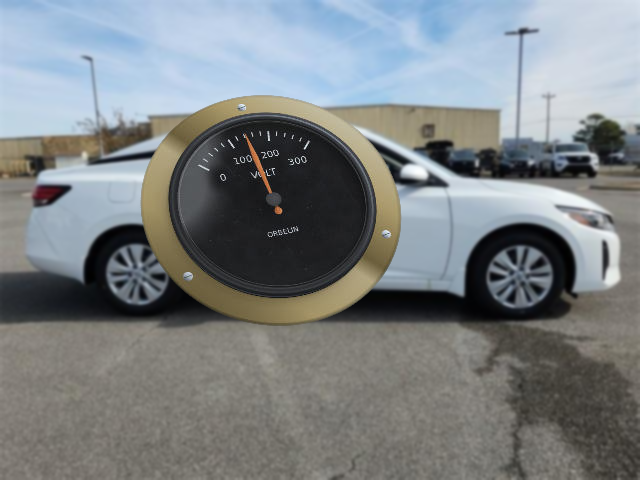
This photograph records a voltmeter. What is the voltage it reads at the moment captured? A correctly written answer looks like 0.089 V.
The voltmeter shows 140 V
